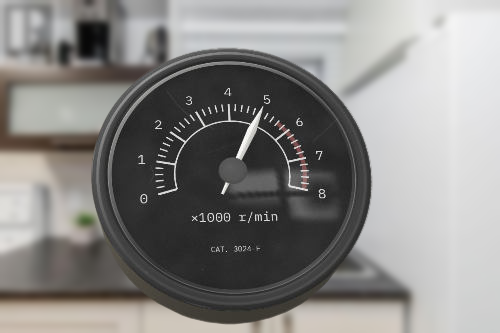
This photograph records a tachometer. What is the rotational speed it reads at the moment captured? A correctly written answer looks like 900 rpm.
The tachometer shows 5000 rpm
